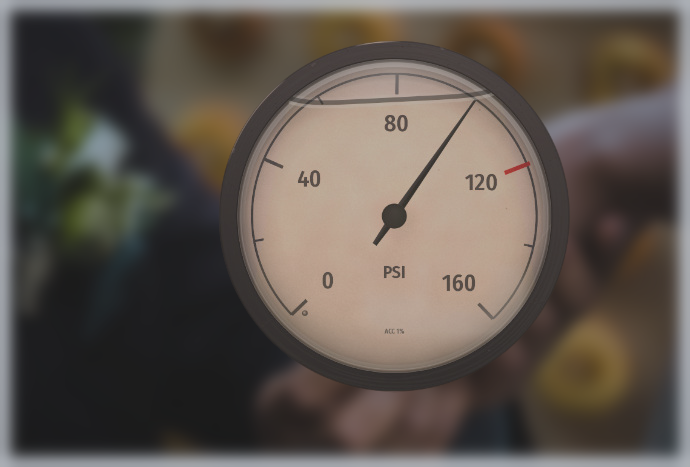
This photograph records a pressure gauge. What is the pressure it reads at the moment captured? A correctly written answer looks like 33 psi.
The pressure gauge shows 100 psi
